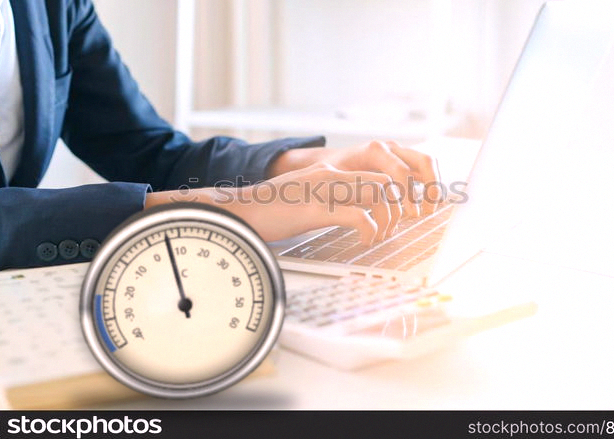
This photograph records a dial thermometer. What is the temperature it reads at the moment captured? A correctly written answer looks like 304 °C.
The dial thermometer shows 6 °C
